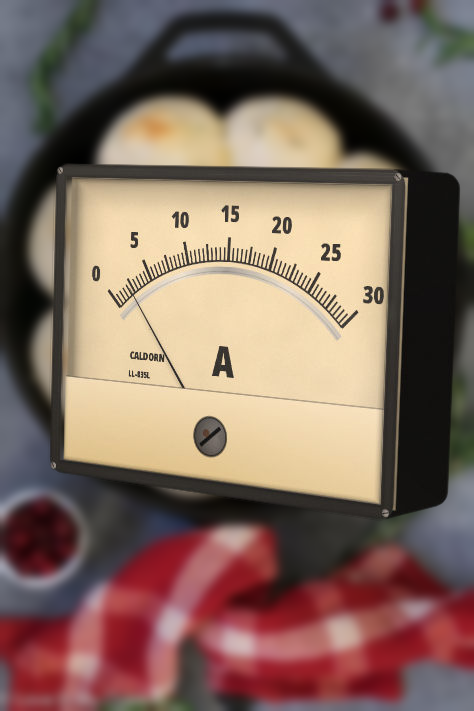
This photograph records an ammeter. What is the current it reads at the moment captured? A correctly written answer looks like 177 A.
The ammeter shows 2.5 A
